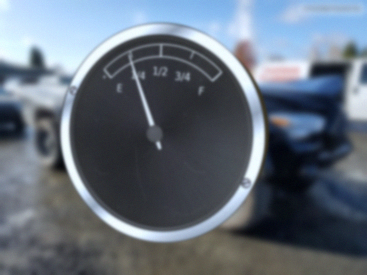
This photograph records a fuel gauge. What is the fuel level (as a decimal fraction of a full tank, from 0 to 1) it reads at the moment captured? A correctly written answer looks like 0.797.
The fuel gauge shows 0.25
